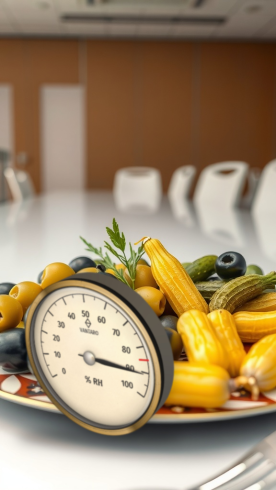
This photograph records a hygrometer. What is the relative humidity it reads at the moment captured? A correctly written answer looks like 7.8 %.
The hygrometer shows 90 %
